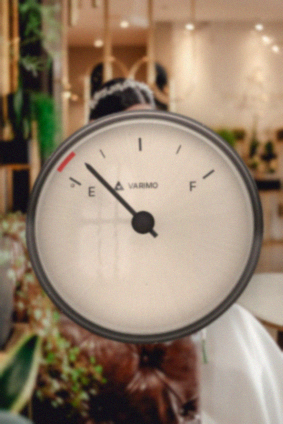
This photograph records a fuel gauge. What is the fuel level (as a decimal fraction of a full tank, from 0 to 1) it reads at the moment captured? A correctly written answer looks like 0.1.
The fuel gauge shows 0.125
